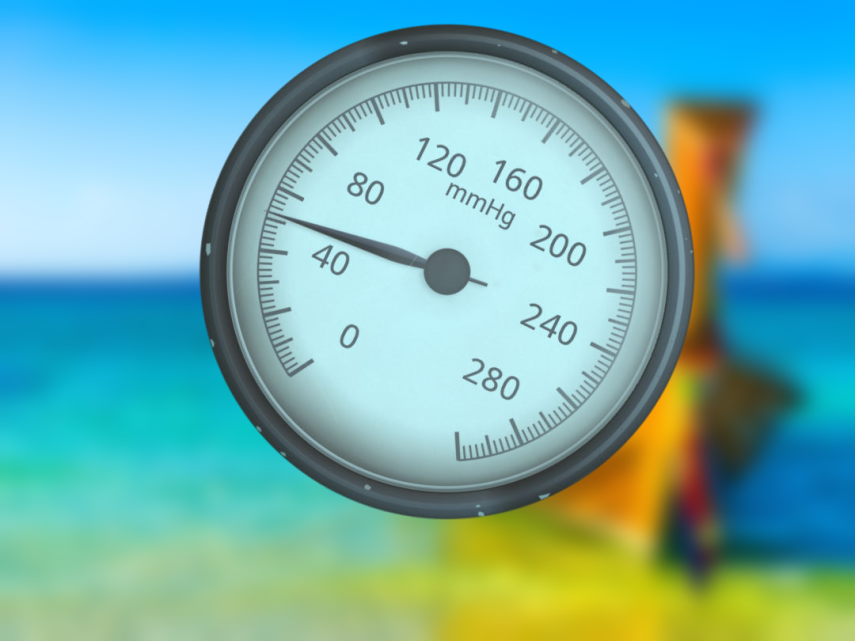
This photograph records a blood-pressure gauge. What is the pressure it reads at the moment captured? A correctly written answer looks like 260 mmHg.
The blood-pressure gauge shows 52 mmHg
